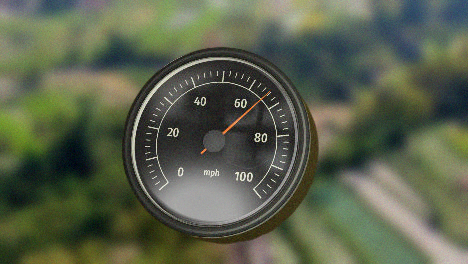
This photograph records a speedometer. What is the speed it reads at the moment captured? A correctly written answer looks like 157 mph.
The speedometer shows 66 mph
